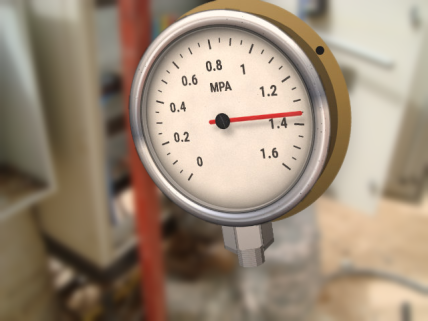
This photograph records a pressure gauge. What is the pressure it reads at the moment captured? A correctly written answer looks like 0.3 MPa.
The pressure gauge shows 1.35 MPa
